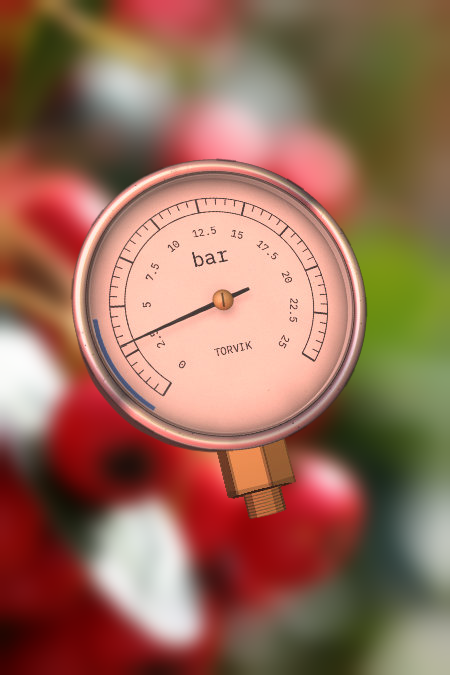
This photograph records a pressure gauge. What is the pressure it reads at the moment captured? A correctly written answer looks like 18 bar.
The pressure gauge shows 3 bar
